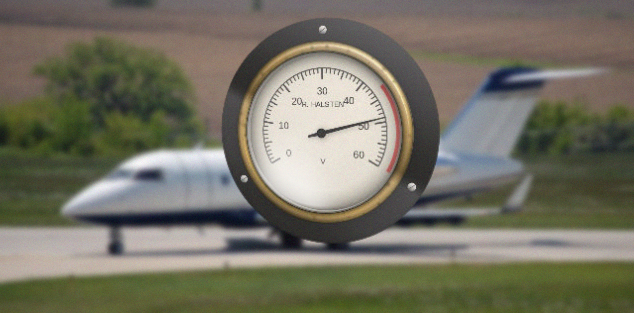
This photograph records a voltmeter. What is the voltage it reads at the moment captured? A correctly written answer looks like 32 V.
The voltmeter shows 49 V
